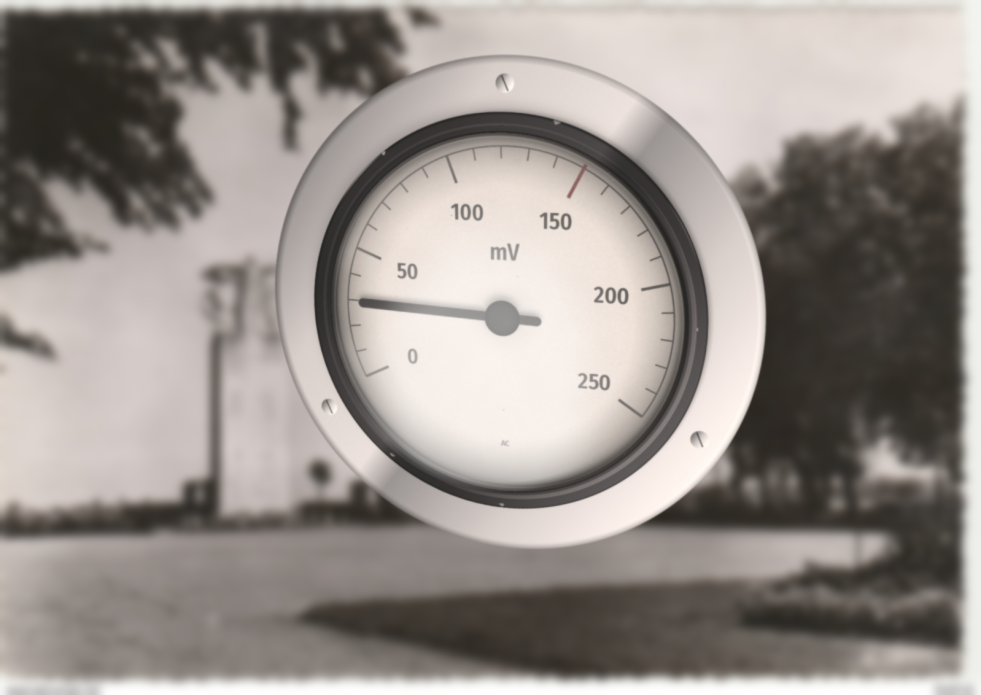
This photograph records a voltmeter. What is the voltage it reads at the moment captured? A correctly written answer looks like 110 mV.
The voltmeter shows 30 mV
